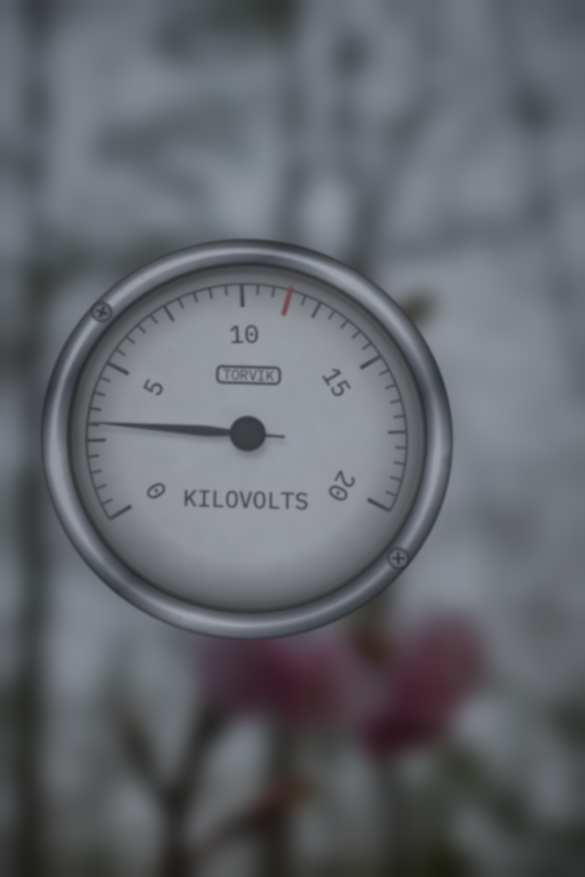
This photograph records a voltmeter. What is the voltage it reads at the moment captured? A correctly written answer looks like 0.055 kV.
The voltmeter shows 3 kV
